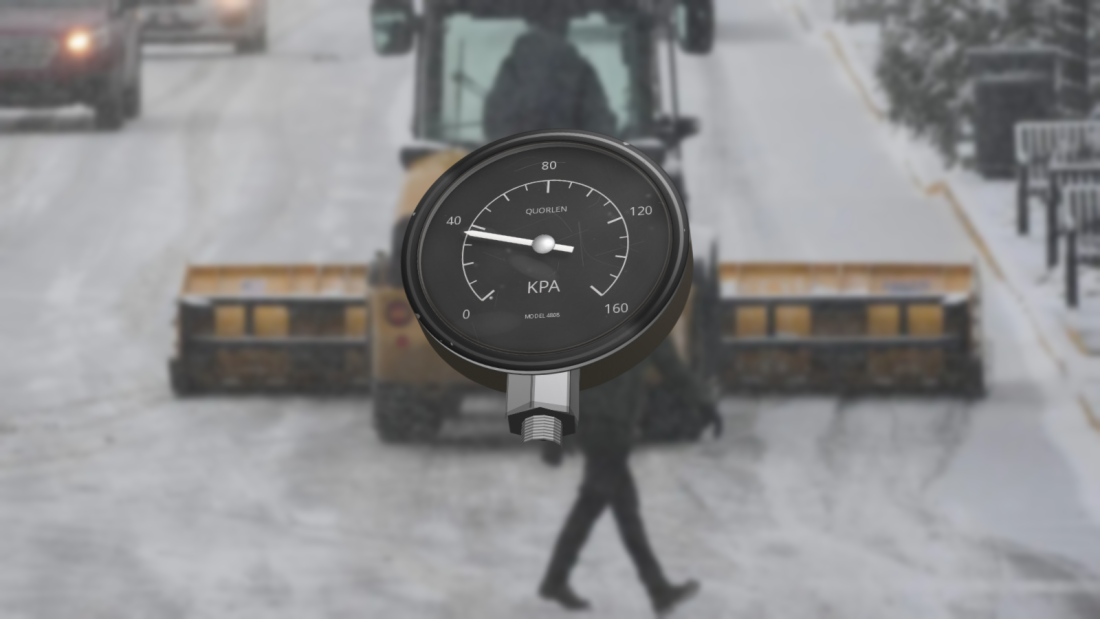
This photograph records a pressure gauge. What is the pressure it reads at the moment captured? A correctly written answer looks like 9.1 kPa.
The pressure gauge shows 35 kPa
